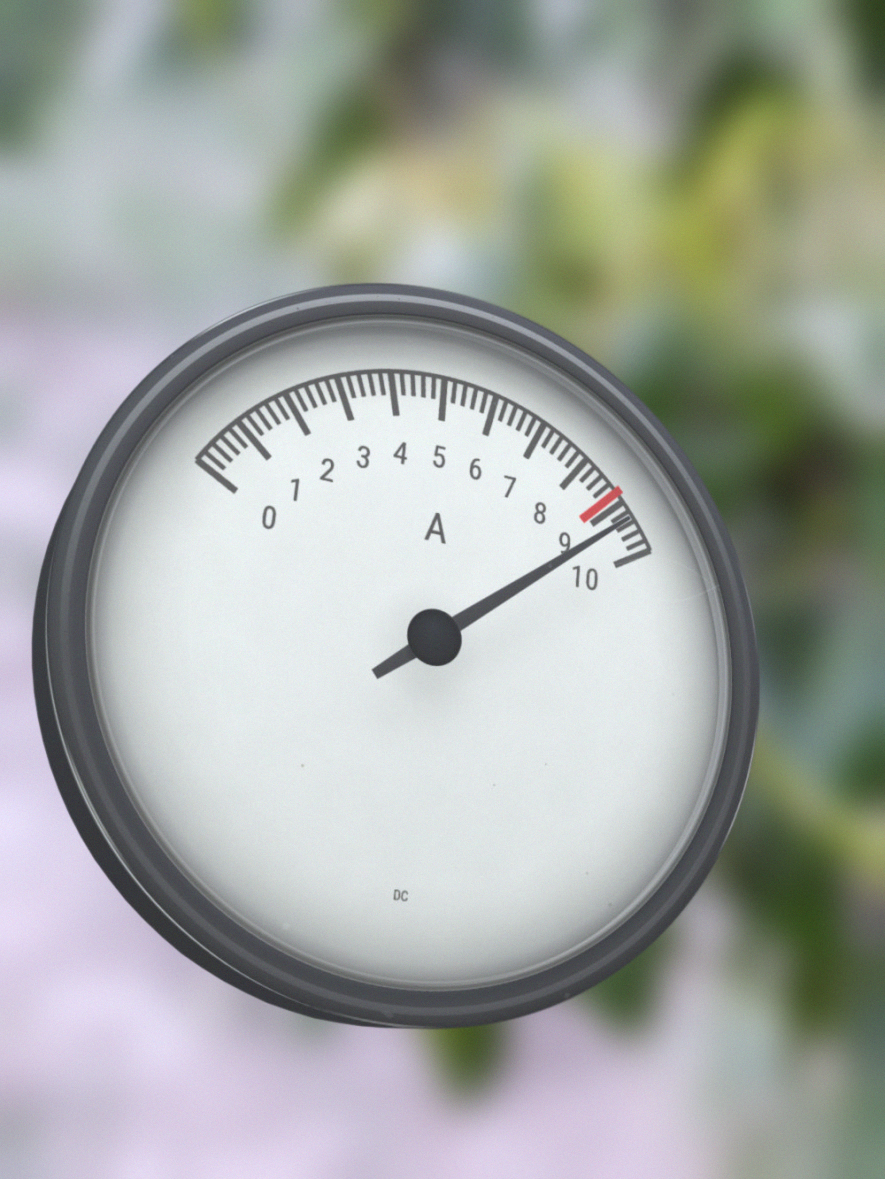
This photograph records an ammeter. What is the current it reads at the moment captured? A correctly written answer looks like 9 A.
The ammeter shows 9.3 A
